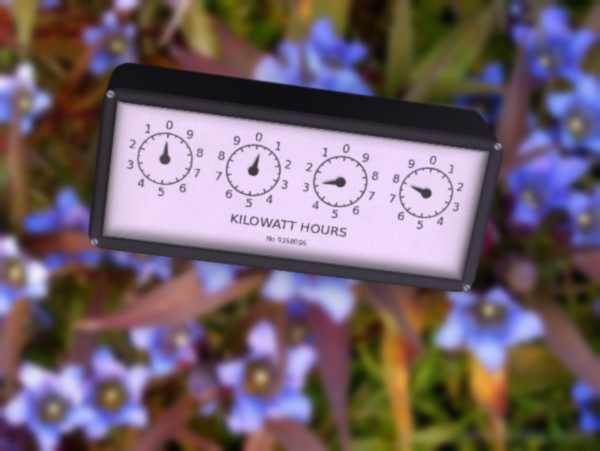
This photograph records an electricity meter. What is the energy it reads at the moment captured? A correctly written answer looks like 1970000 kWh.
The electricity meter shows 28 kWh
